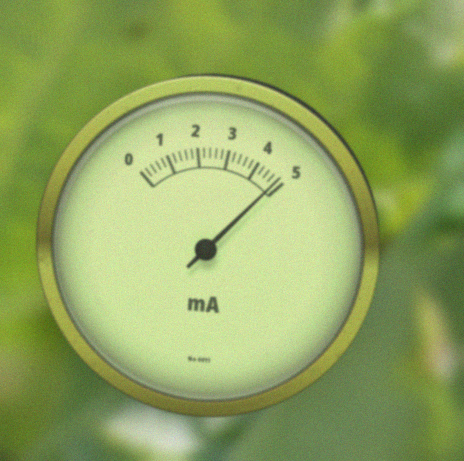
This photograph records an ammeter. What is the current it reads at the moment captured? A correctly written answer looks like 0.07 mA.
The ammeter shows 4.8 mA
